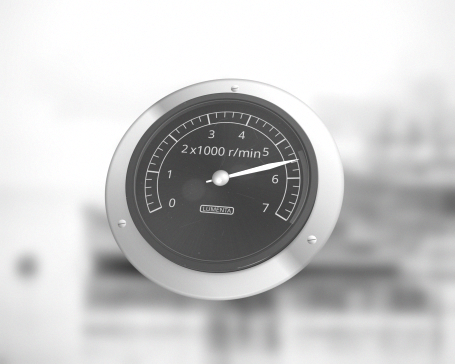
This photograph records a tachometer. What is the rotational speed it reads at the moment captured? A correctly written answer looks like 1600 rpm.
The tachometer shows 5600 rpm
